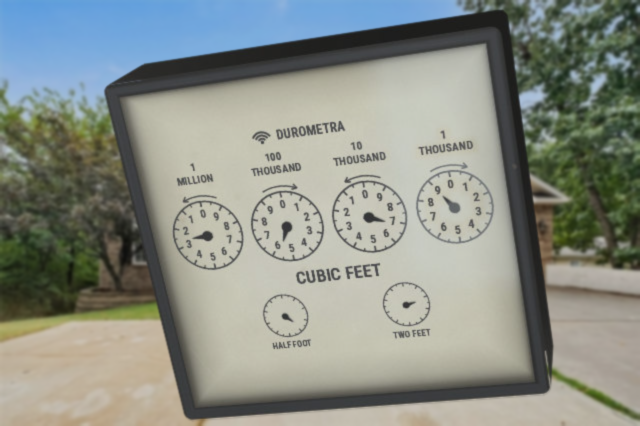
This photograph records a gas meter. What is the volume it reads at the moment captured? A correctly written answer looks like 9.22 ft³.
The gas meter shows 256900 ft³
